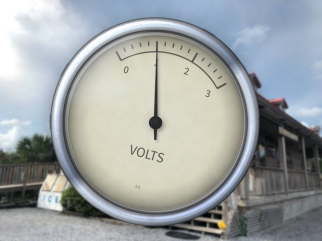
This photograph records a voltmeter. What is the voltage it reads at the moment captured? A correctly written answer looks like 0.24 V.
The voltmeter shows 1 V
